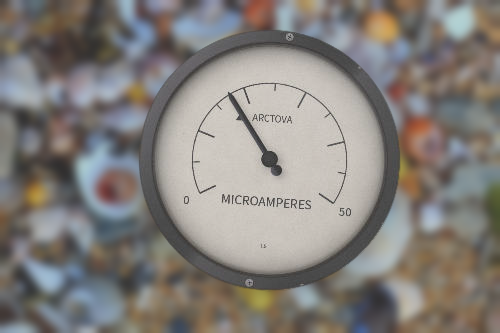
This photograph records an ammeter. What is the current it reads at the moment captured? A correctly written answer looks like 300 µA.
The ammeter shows 17.5 µA
